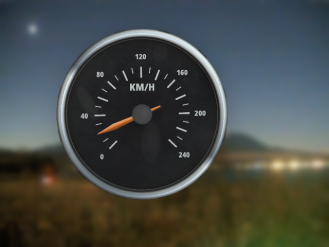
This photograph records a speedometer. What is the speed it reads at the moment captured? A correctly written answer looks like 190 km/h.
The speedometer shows 20 km/h
